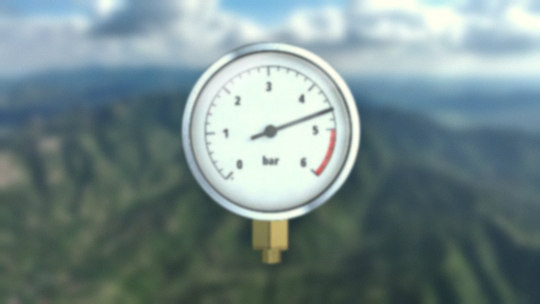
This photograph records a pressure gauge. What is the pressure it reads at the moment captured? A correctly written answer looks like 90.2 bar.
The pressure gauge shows 4.6 bar
